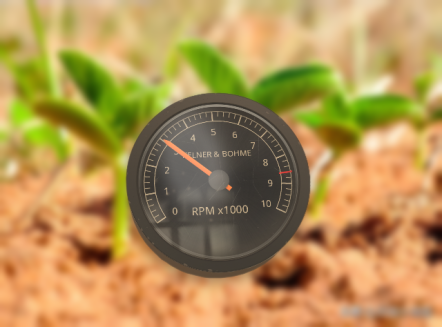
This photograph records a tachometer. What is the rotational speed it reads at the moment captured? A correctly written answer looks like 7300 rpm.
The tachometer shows 3000 rpm
